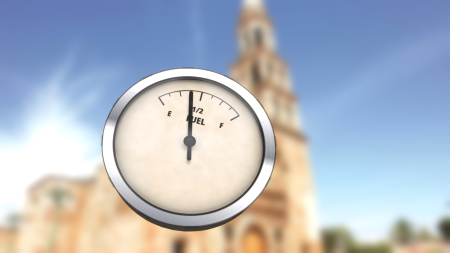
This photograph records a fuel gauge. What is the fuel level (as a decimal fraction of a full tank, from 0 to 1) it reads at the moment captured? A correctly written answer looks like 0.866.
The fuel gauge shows 0.375
